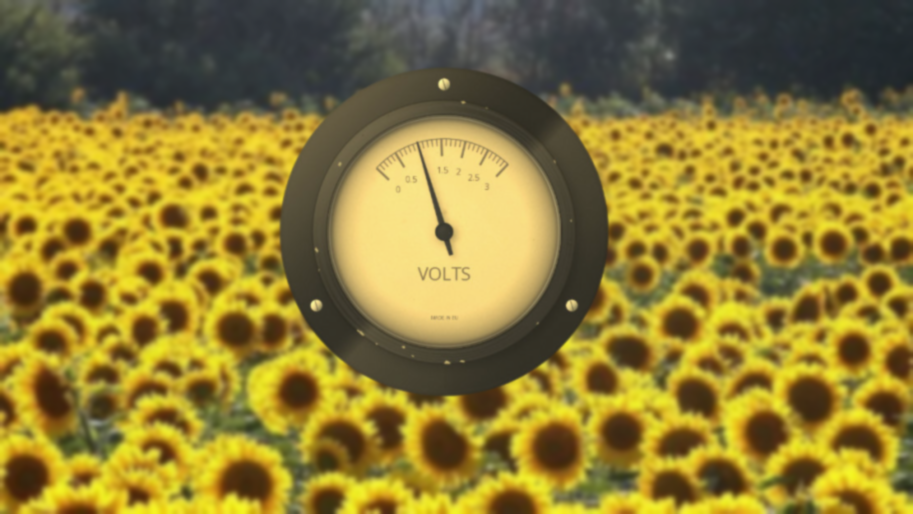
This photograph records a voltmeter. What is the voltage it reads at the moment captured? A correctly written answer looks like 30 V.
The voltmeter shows 1 V
